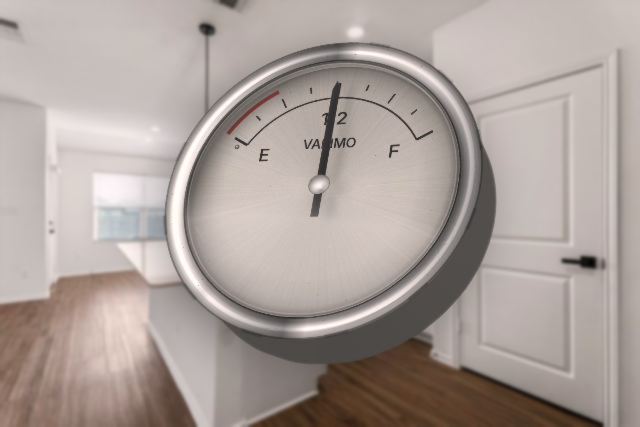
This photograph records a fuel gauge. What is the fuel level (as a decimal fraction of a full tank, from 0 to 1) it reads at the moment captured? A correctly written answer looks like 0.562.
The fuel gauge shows 0.5
